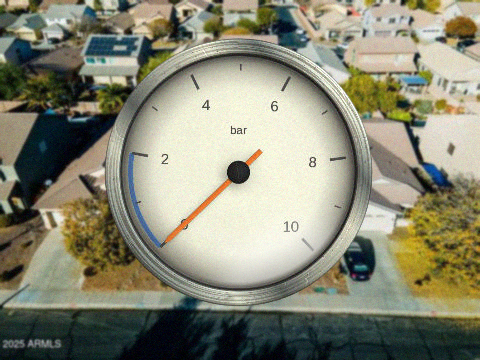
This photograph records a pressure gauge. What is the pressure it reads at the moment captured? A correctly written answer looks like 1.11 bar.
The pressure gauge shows 0 bar
